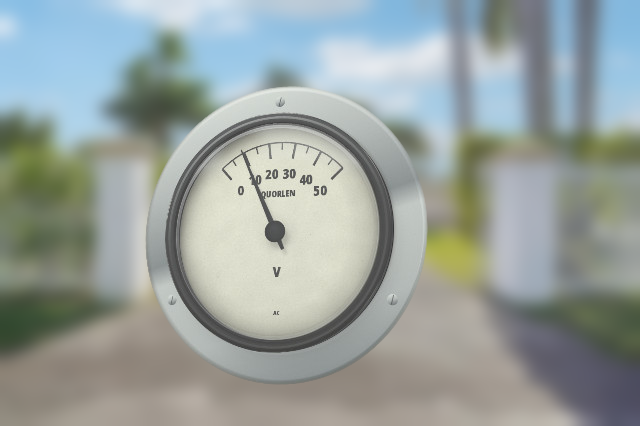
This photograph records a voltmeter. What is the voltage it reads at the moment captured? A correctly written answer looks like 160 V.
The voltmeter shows 10 V
